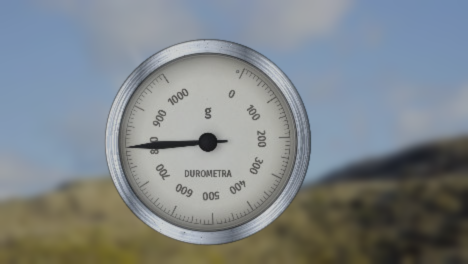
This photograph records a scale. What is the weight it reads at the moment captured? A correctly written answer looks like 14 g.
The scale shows 800 g
